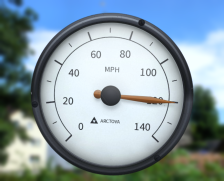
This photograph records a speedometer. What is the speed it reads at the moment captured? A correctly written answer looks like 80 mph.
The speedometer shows 120 mph
